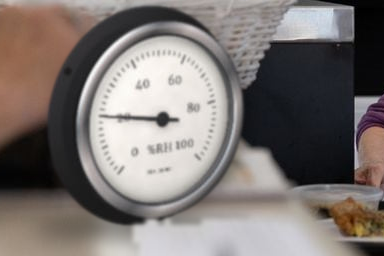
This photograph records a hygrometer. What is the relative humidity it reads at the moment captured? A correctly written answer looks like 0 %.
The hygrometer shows 20 %
